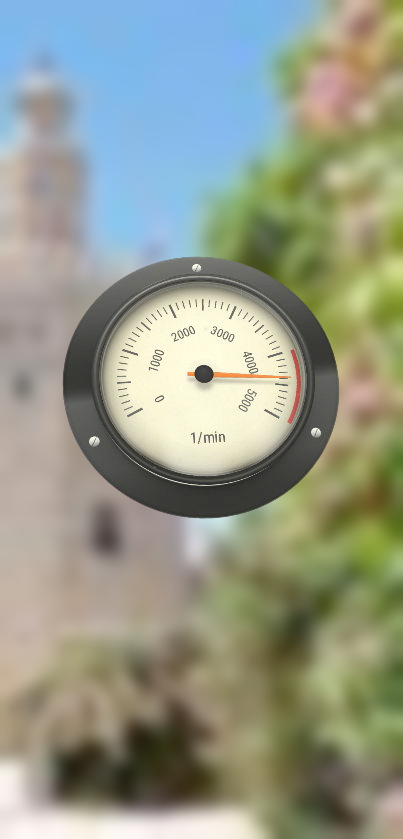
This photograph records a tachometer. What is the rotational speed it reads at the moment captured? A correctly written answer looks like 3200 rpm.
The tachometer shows 4400 rpm
